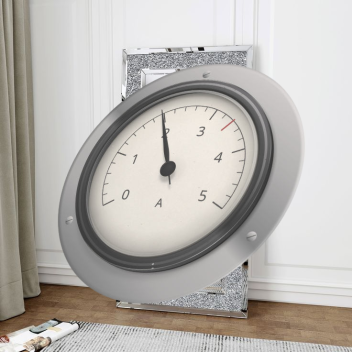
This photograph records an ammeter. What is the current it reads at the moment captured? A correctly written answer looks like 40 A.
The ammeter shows 2 A
